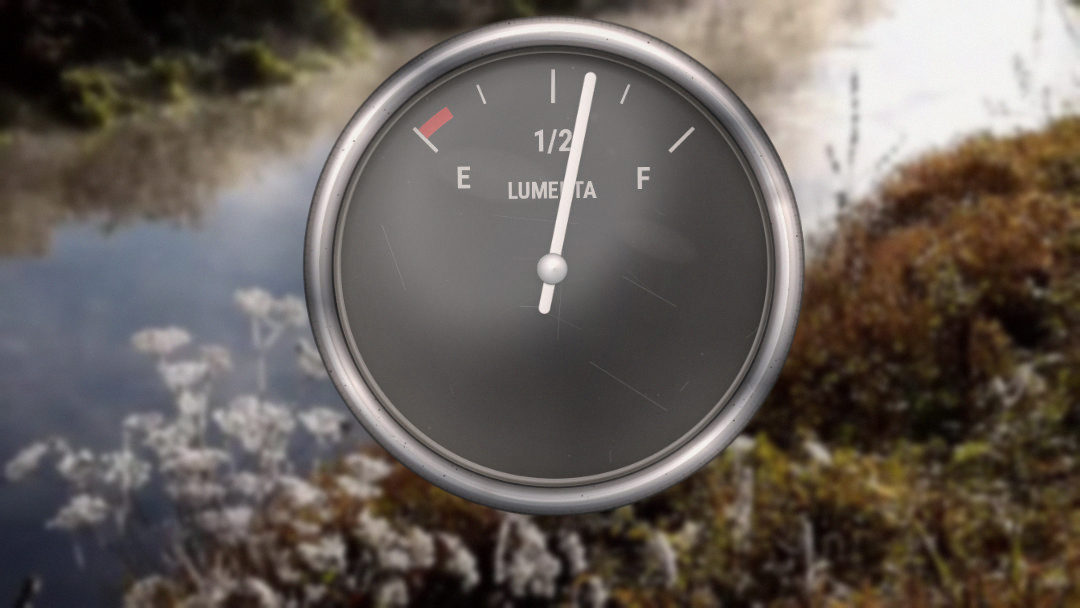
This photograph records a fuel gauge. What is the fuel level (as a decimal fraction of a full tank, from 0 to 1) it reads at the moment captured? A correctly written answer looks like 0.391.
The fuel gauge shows 0.625
